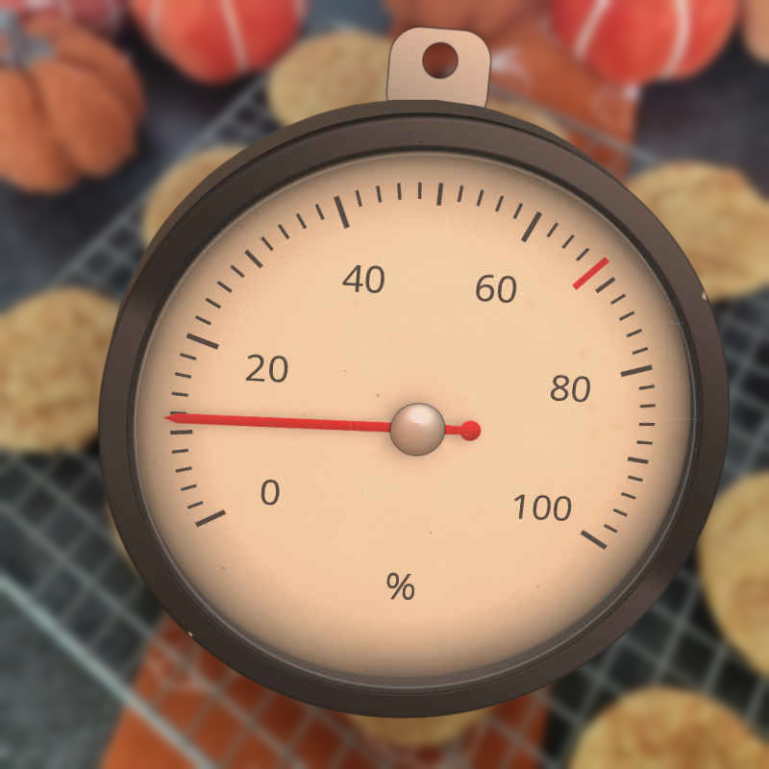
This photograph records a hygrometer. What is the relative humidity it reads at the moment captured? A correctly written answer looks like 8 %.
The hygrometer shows 12 %
